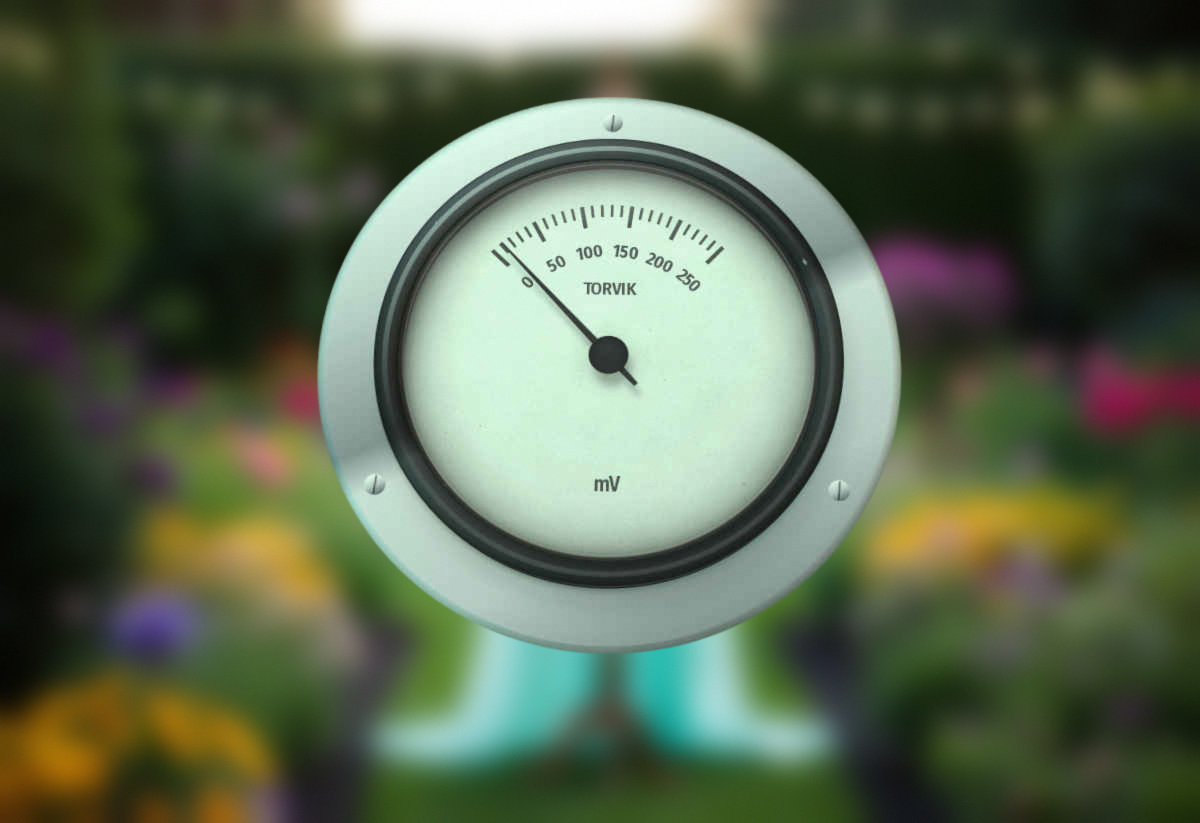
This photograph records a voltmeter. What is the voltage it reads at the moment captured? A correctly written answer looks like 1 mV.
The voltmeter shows 10 mV
